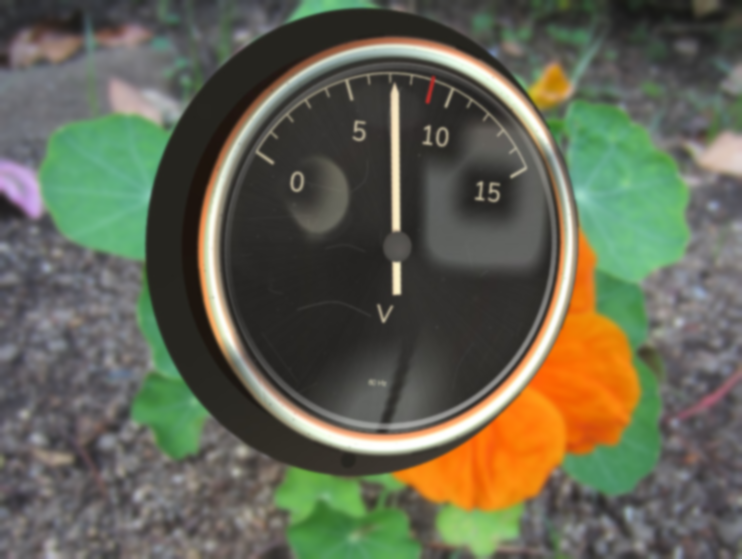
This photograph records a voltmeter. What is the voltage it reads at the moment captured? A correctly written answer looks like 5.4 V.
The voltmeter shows 7 V
